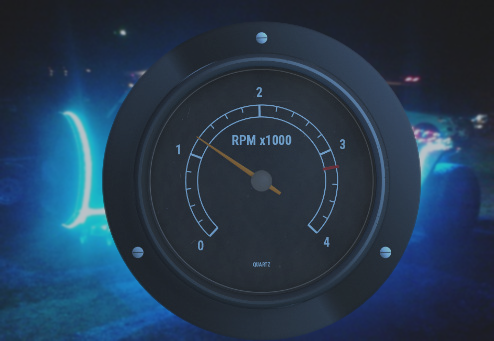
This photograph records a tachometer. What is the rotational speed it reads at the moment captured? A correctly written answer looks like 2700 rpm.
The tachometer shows 1200 rpm
